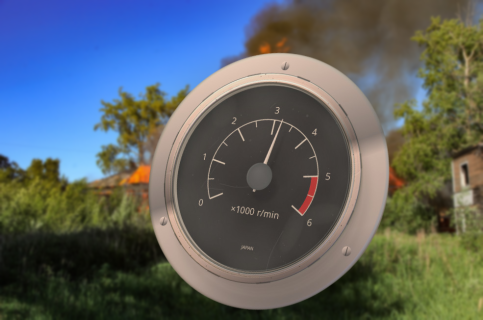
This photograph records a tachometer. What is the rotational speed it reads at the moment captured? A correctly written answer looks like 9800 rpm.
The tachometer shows 3250 rpm
